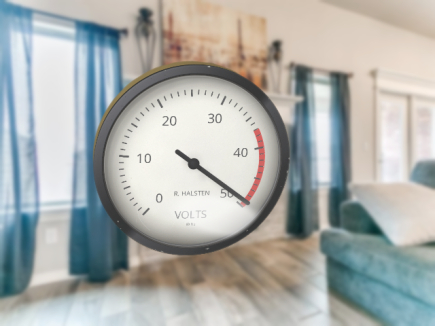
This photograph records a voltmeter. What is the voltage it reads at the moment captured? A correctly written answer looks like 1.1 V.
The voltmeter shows 49 V
